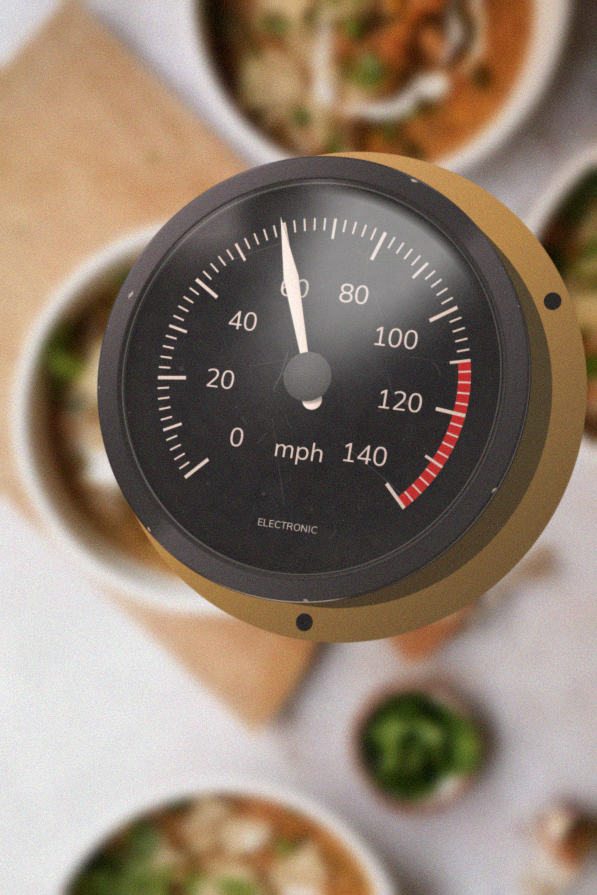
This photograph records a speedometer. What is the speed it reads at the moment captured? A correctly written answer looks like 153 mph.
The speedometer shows 60 mph
